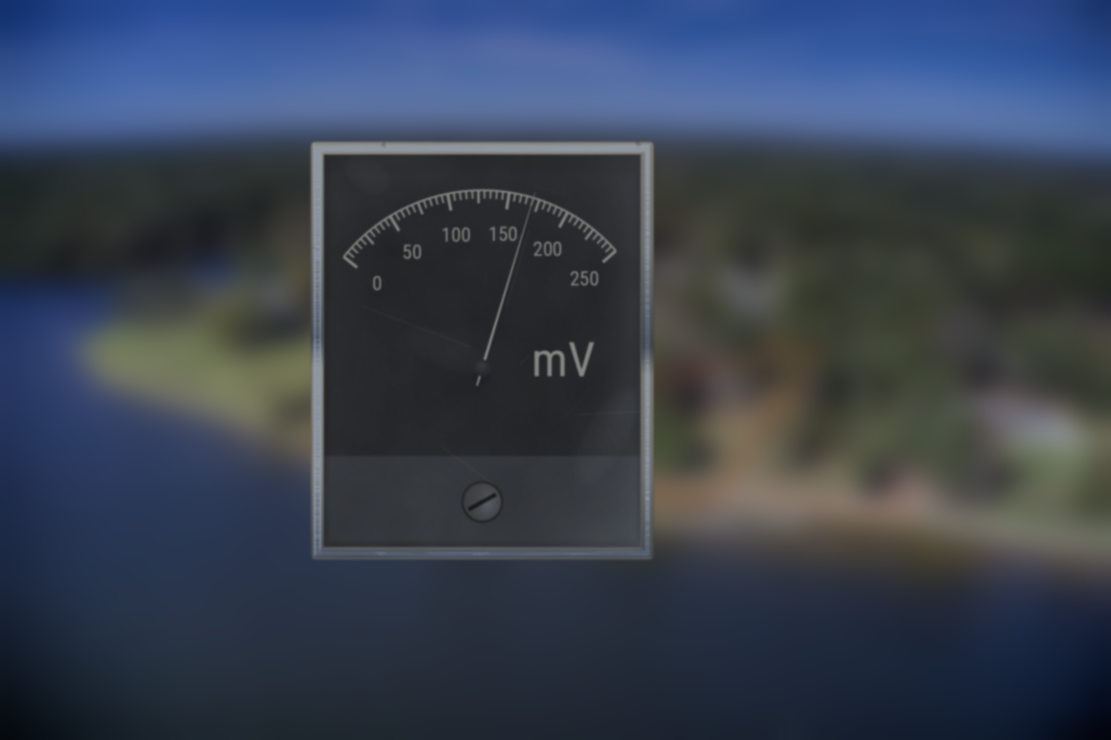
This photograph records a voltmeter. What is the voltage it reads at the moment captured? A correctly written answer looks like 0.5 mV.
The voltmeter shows 170 mV
